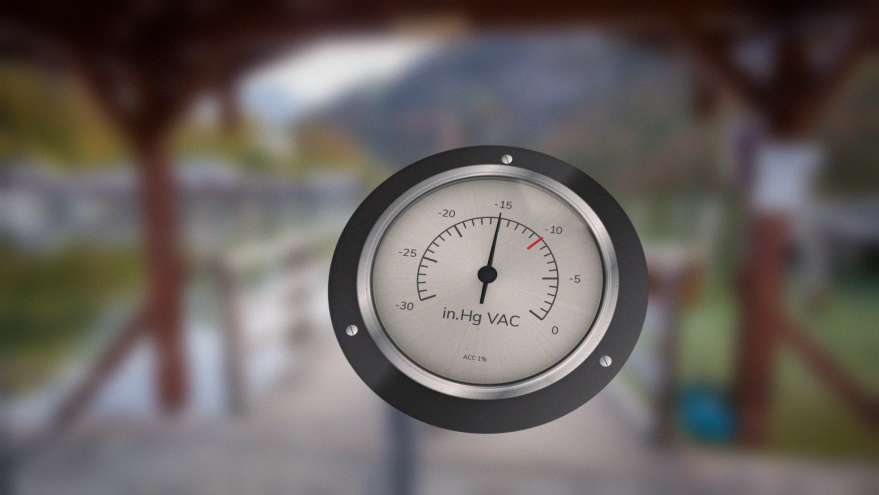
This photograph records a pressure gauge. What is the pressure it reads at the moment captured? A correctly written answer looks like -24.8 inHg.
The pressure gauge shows -15 inHg
